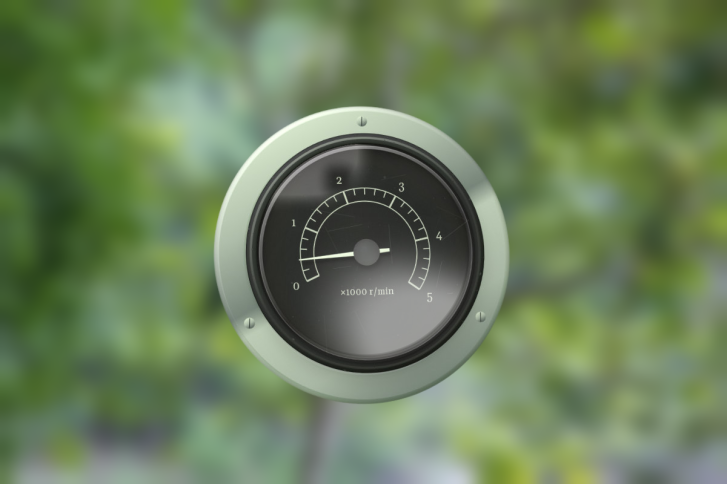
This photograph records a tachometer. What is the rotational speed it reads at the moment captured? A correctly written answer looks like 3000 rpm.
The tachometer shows 400 rpm
